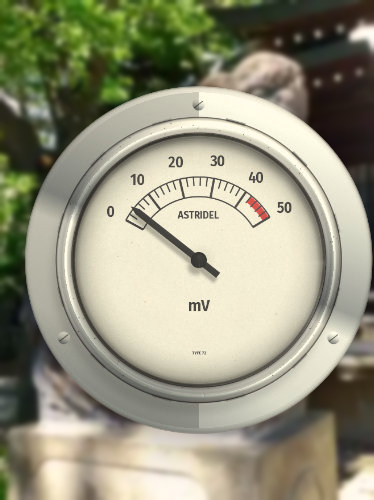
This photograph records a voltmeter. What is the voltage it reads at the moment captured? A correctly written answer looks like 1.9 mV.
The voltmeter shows 4 mV
